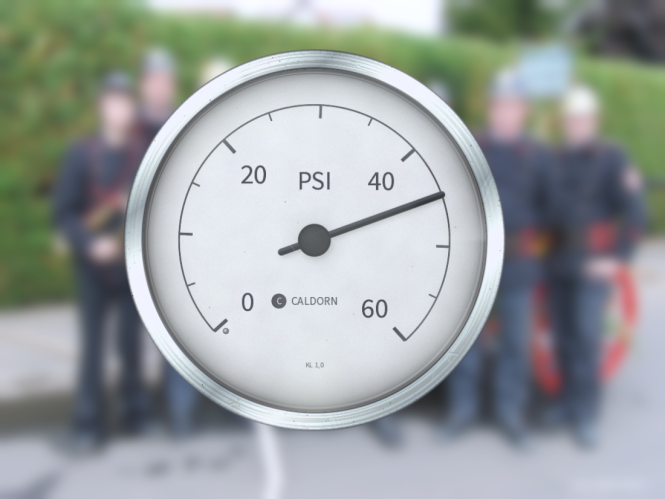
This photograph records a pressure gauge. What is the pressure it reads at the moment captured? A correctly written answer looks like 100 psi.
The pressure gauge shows 45 psi
